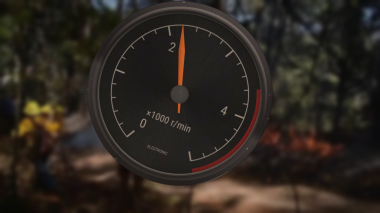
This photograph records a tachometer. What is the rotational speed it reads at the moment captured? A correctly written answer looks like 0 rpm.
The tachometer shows 2200 rpm
